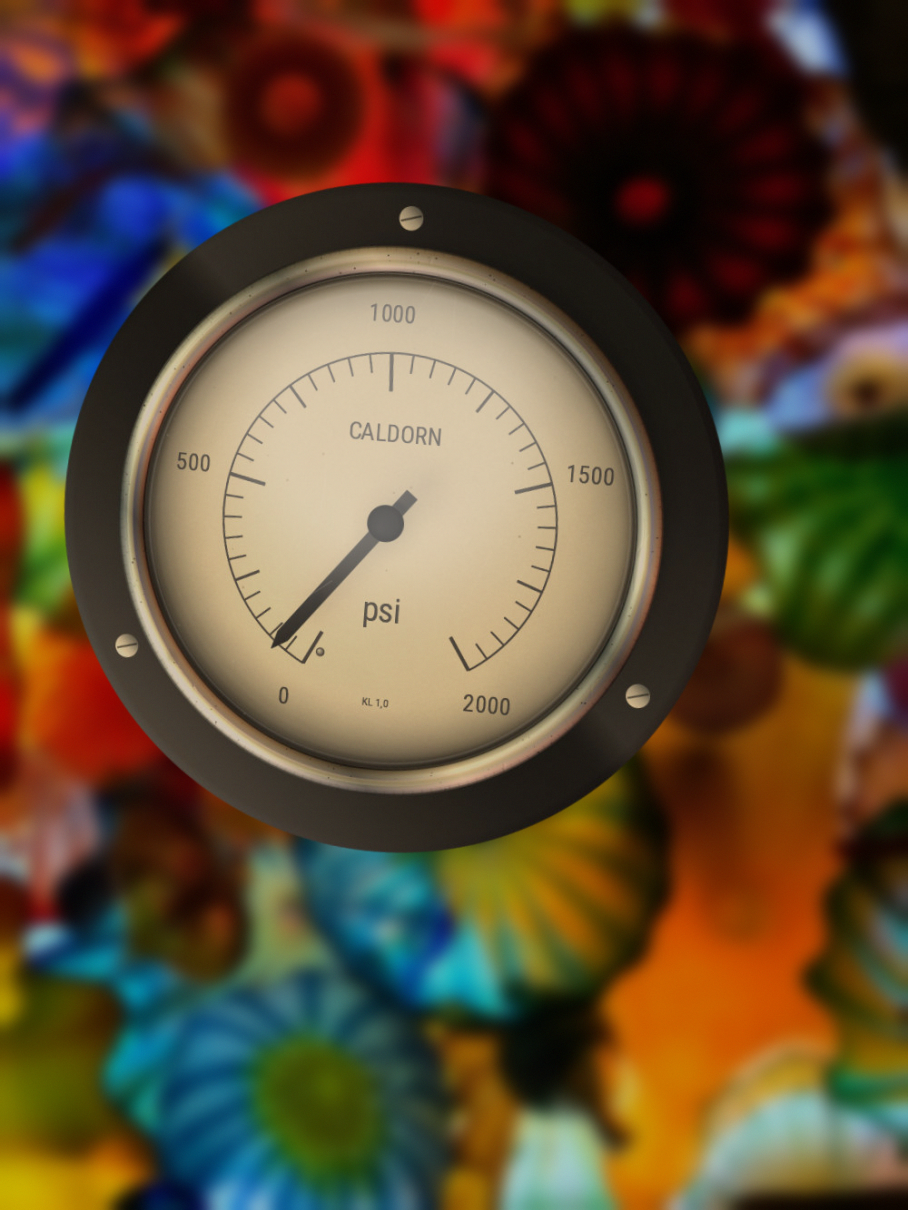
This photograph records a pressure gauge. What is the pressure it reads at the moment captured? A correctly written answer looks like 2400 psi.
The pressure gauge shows 75 psi
